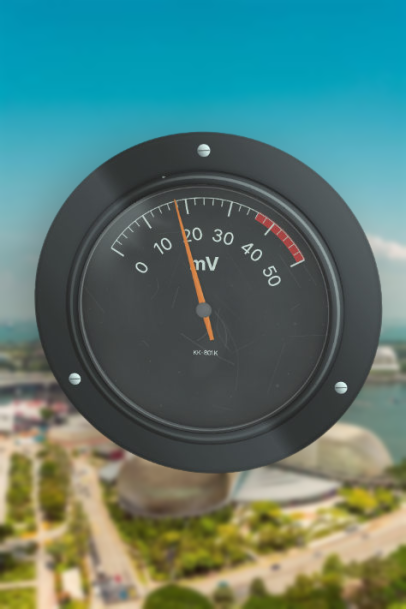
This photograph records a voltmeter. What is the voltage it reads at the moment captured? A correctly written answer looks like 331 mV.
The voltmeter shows 18 mV
